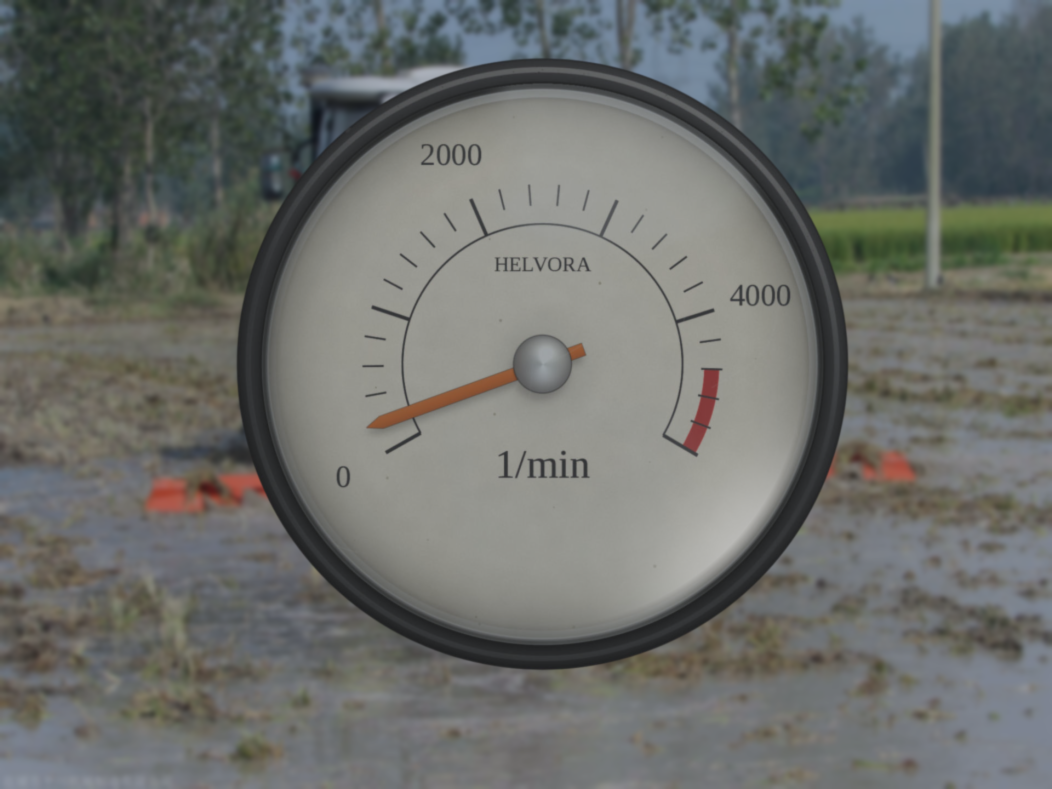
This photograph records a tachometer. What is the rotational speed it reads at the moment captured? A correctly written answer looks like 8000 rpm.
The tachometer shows 200 rpm
